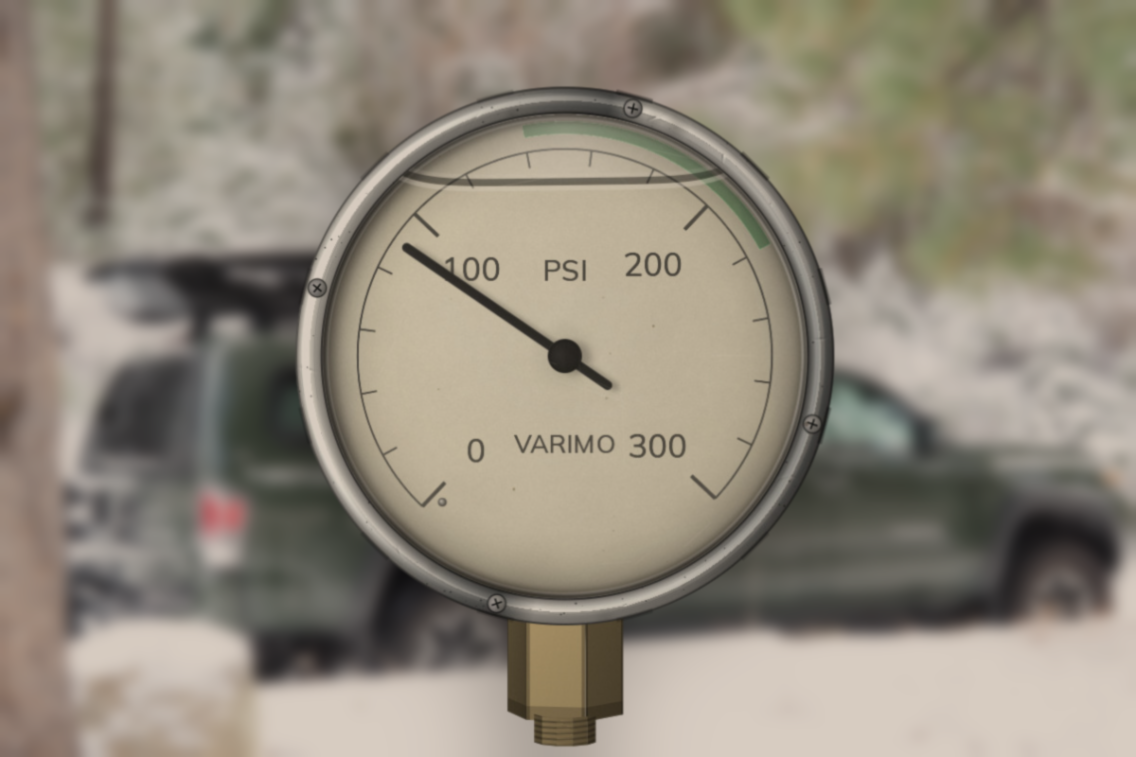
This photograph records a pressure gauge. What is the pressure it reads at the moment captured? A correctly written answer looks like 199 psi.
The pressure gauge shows 90 psi
